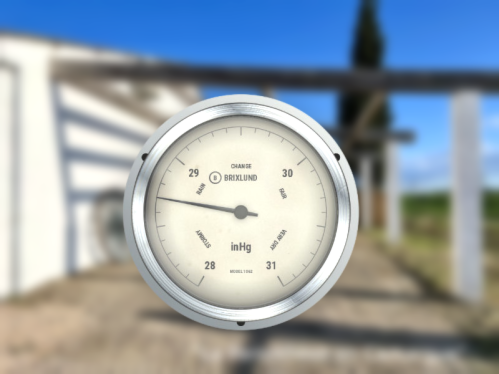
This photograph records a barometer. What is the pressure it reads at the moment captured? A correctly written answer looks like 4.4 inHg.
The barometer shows 28.7 inHg
